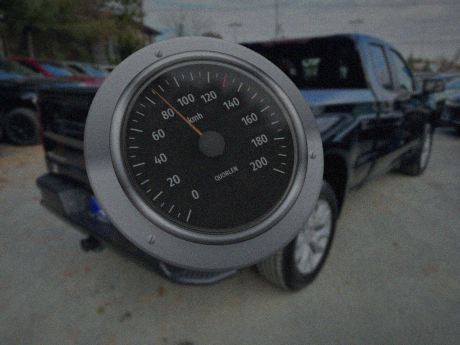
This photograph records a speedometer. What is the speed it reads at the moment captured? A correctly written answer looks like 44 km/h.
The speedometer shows 85 km/h
